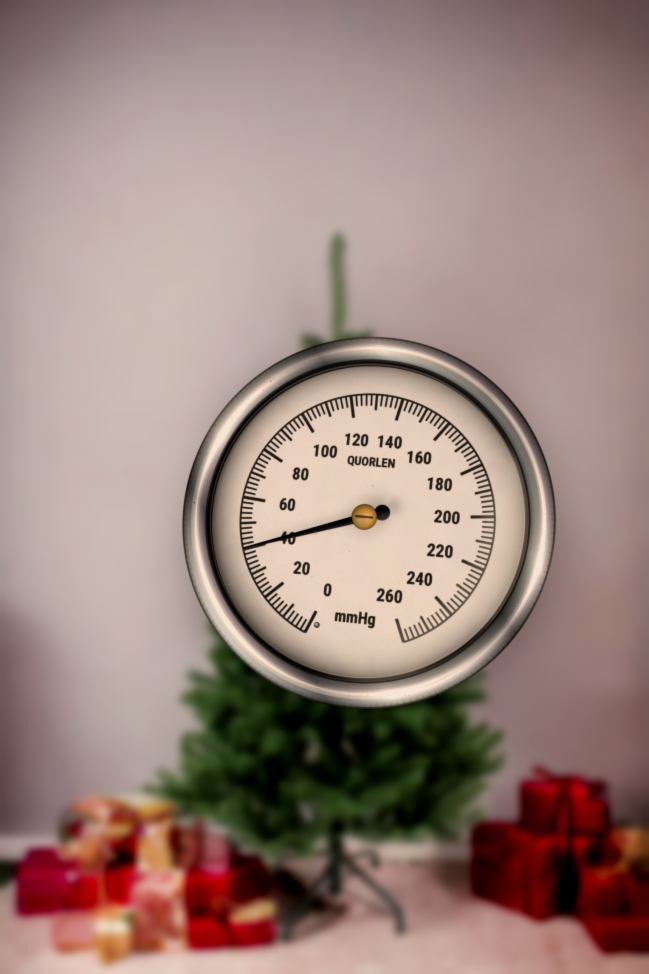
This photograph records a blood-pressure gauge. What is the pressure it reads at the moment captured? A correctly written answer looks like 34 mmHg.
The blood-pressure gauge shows 40 mmHg
